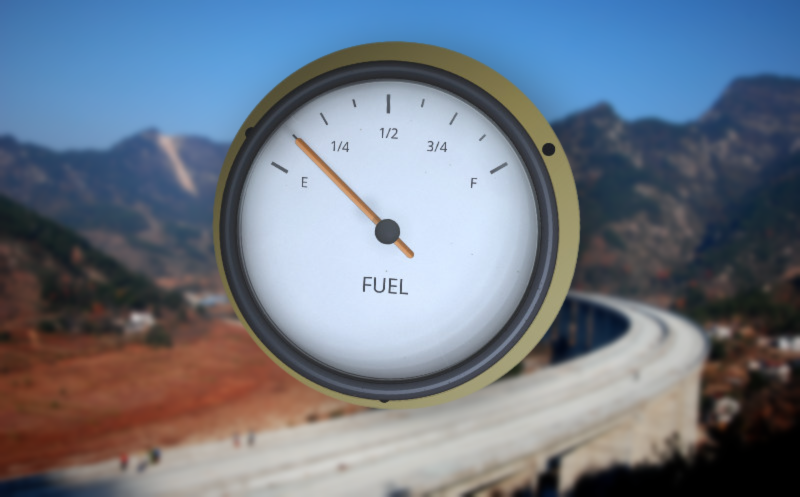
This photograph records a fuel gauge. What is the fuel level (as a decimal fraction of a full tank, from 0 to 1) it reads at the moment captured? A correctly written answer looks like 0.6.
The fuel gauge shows 0.125
